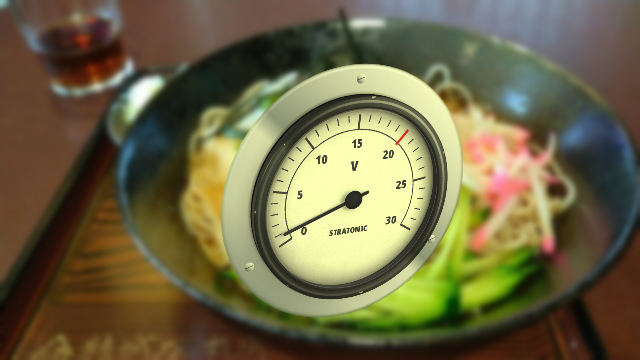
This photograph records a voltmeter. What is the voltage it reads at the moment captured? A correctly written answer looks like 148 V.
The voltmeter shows 1 V
